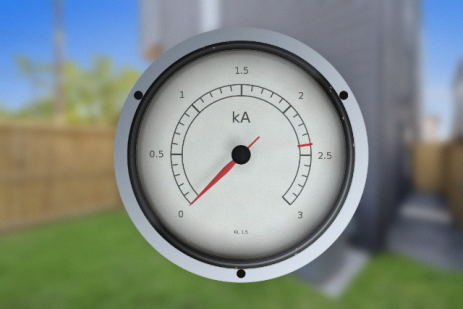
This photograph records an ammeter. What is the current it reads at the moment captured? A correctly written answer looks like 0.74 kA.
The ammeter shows 0 kA
